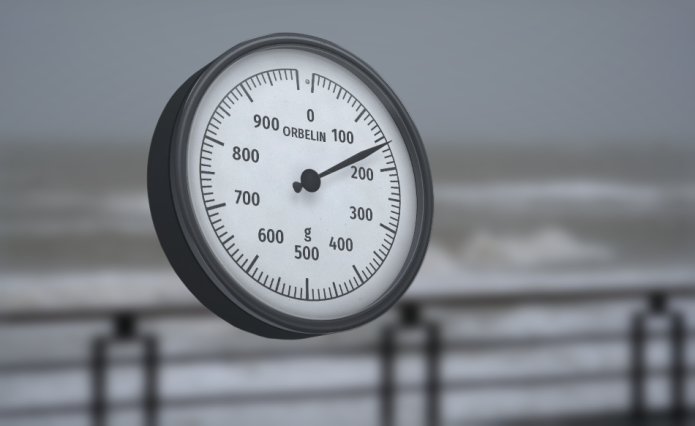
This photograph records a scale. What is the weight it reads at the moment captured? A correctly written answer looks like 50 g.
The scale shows 160 g
